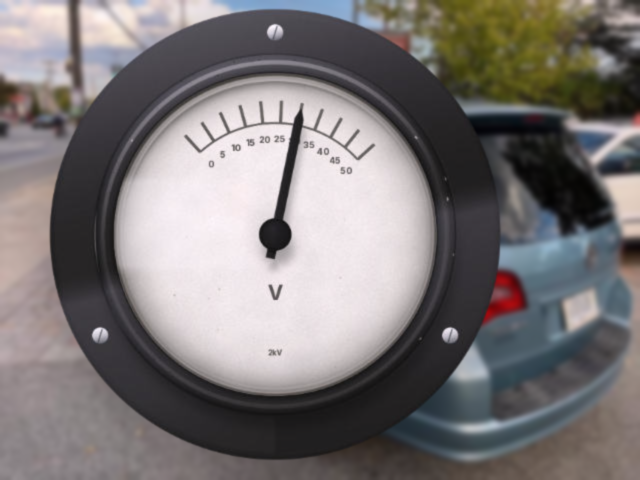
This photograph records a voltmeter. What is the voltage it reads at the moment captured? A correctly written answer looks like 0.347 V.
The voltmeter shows 30 V
